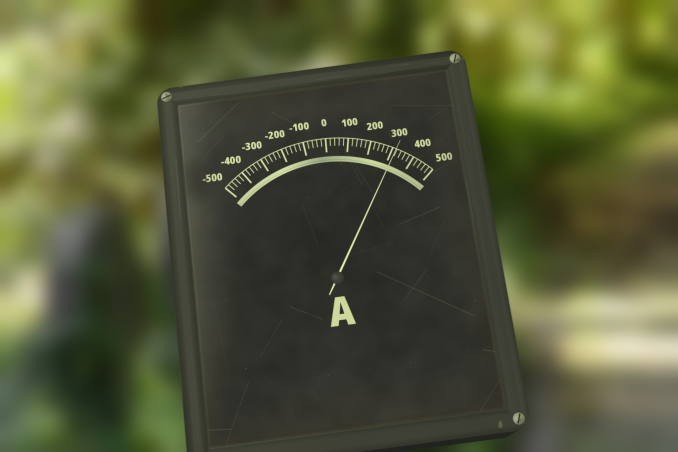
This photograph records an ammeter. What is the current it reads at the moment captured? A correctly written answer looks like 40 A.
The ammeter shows 320 A
